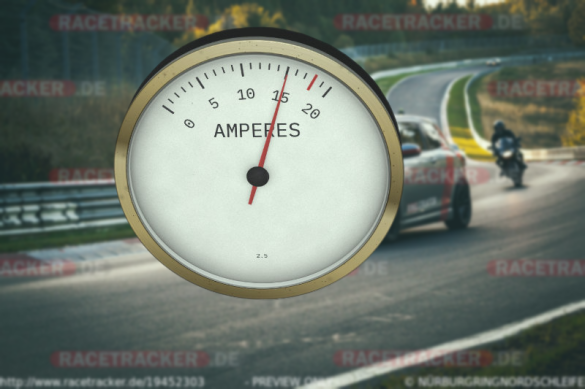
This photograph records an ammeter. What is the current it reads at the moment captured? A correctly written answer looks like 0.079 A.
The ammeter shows 15 A
